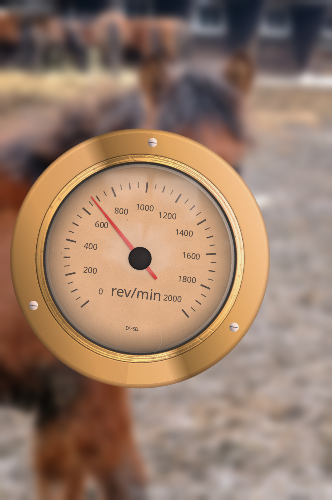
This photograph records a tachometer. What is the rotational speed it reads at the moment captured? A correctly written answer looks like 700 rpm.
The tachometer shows 675 rpm
